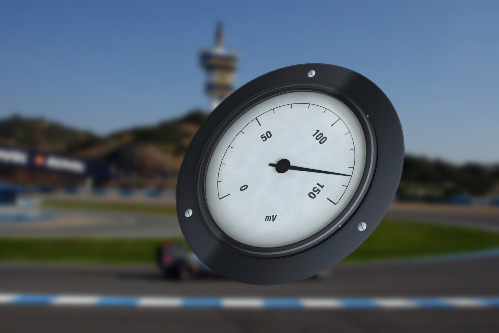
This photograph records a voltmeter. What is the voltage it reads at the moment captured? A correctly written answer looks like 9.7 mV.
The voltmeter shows 135 mV
